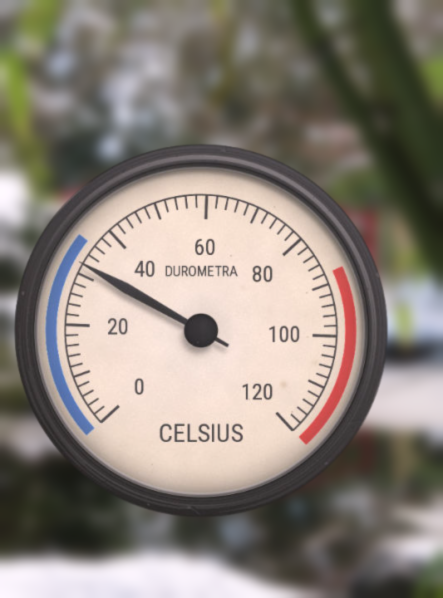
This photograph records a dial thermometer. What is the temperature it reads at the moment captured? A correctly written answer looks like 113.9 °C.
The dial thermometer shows 32 °C
